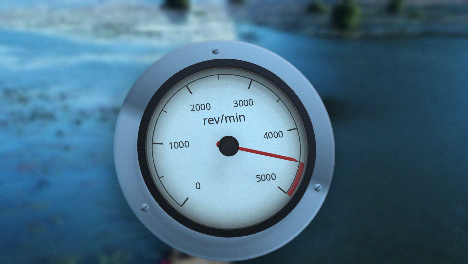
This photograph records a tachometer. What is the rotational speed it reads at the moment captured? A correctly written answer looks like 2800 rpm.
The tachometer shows 4500 rpm
